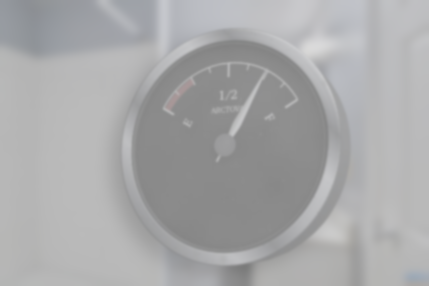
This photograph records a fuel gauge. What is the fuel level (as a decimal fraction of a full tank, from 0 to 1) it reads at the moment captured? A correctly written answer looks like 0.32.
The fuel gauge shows 0.75
